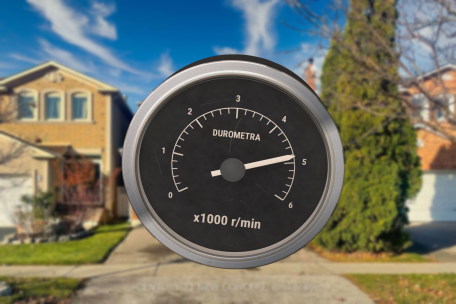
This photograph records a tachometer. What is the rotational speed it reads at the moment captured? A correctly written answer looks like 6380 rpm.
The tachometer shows 4800 rpm
